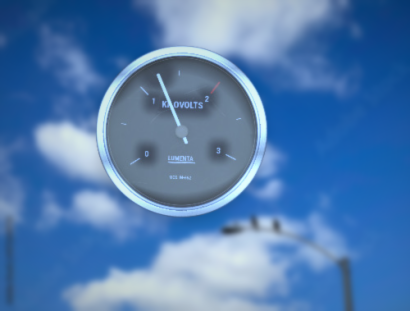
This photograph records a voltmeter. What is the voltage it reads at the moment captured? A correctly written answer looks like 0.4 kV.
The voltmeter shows 1.25 kV
